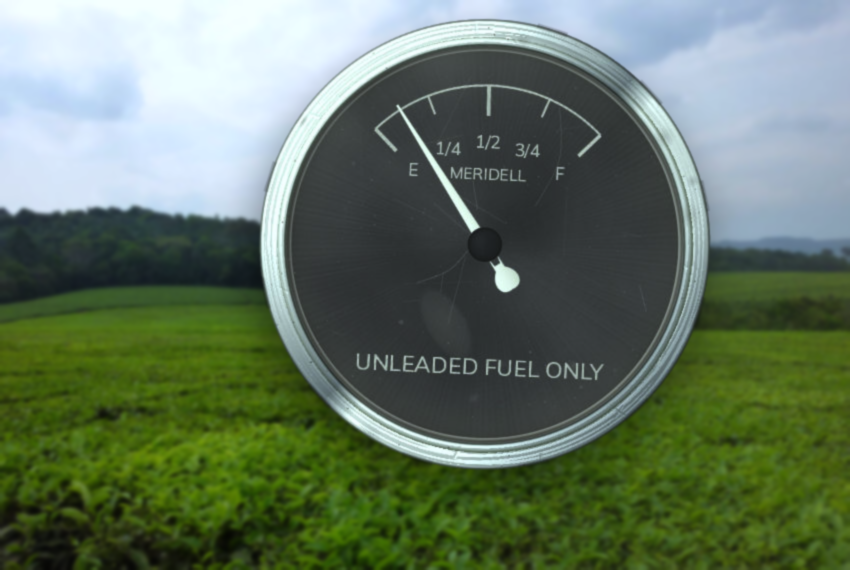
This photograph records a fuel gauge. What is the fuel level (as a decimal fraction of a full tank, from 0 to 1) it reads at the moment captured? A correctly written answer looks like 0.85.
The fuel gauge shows 0.125
